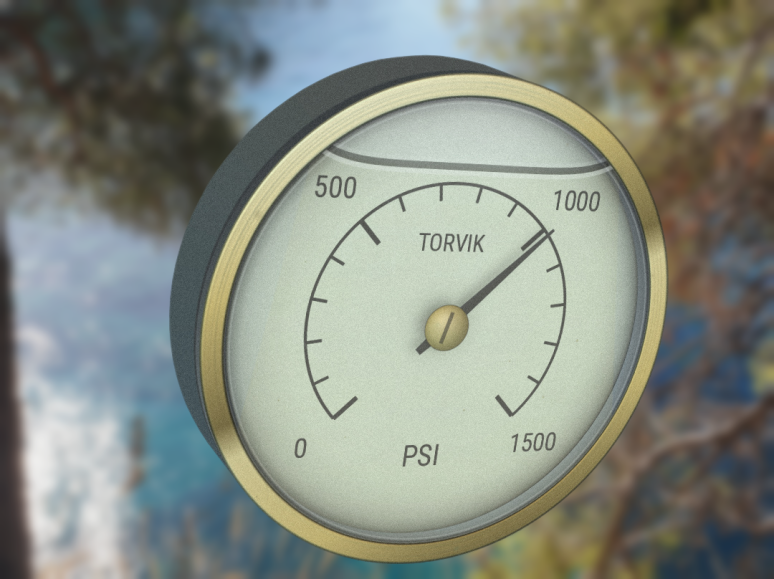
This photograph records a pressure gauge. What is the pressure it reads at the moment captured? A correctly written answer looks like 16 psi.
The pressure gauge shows 1000 psi
